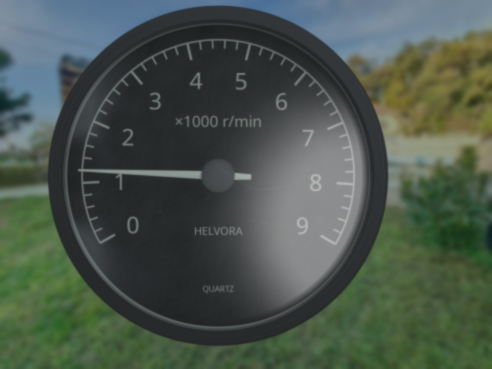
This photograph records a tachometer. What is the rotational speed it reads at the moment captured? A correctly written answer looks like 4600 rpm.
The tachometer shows 1200 rpm
